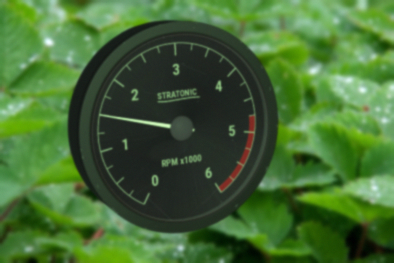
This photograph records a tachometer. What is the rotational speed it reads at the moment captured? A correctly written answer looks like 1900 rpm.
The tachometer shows 1500 rpm
